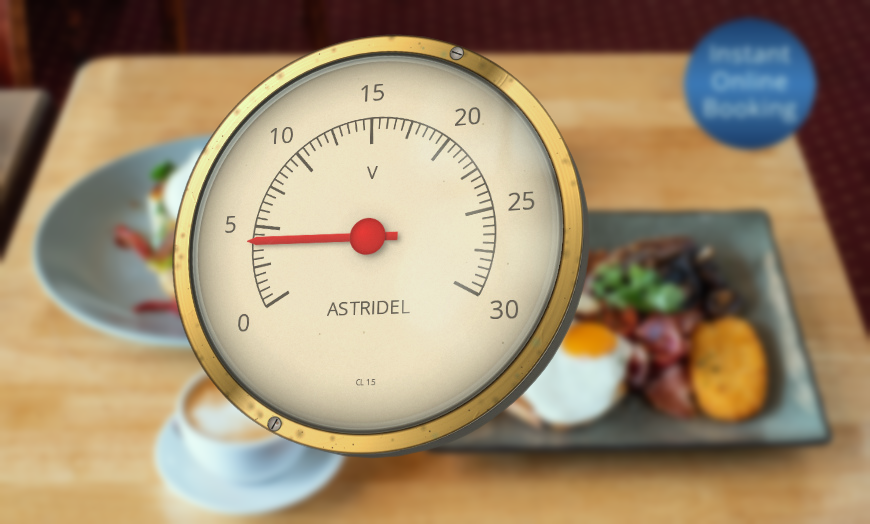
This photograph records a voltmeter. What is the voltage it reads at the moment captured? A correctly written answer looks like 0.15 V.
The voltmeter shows 4 V
